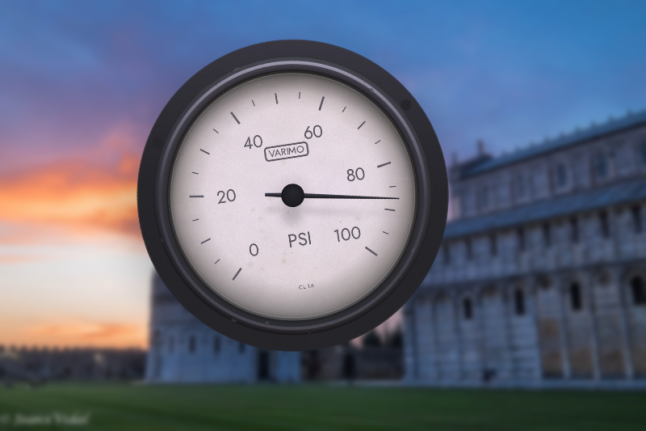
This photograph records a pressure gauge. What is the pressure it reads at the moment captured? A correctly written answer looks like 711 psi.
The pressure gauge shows 87.5 psi
